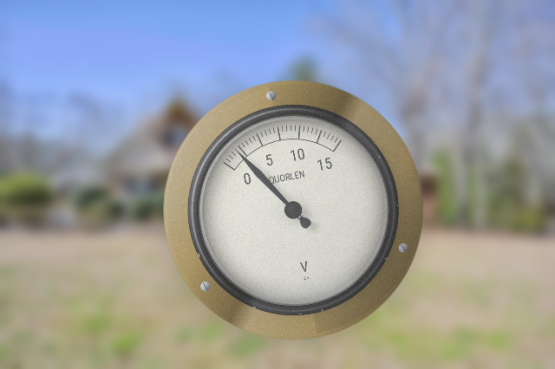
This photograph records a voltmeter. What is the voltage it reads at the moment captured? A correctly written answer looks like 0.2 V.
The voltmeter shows 2 V
